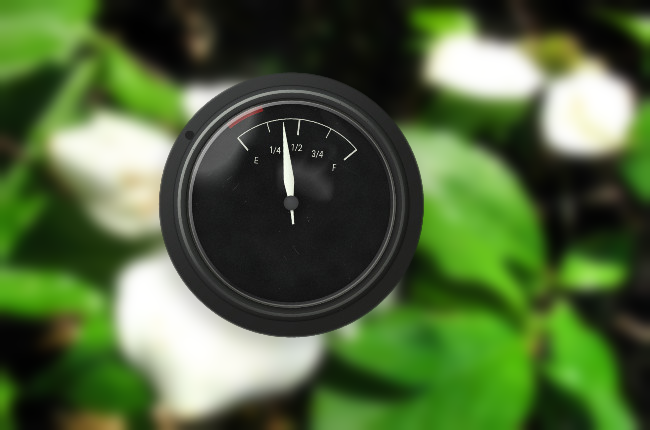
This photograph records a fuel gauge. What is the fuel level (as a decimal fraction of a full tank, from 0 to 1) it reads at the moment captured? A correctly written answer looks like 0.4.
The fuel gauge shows 0.375
